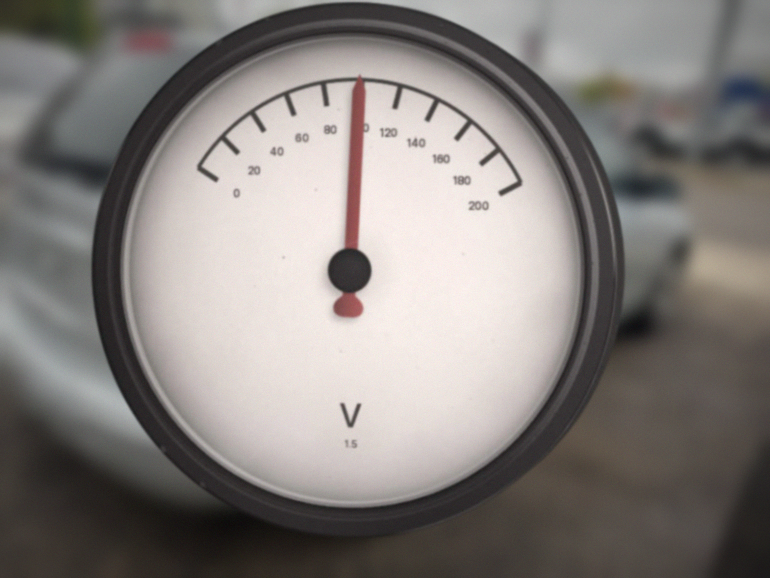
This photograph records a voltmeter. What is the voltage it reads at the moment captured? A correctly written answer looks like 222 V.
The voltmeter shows 100 V
